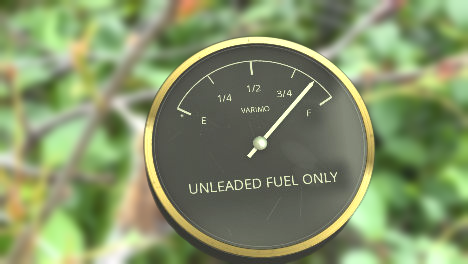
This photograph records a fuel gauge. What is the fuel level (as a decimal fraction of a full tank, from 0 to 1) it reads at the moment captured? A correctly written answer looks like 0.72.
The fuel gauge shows 0.875
